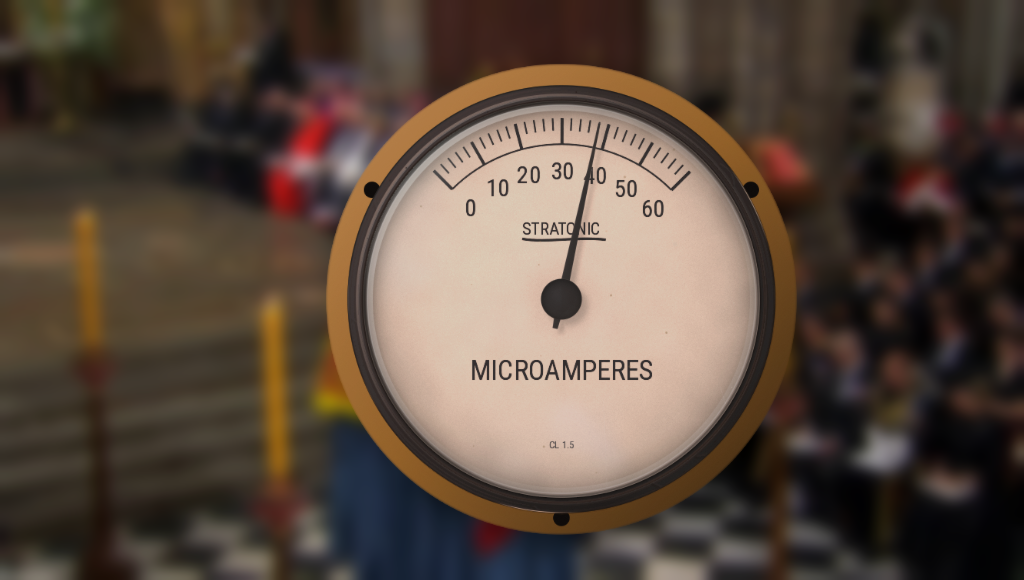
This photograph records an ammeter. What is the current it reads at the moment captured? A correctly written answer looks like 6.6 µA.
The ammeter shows 38 µA
